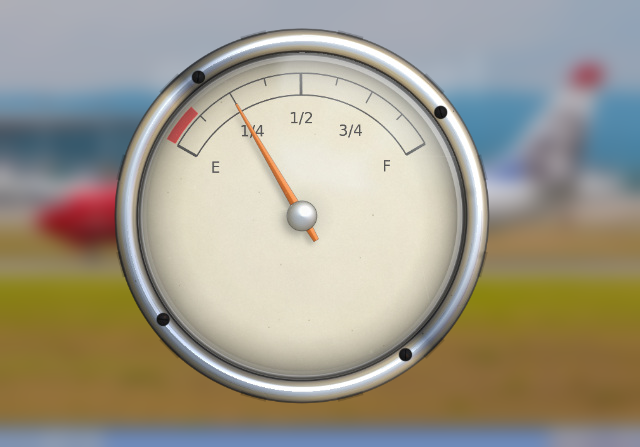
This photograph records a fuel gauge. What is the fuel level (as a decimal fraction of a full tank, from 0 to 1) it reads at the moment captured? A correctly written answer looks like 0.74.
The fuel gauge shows 0.25
